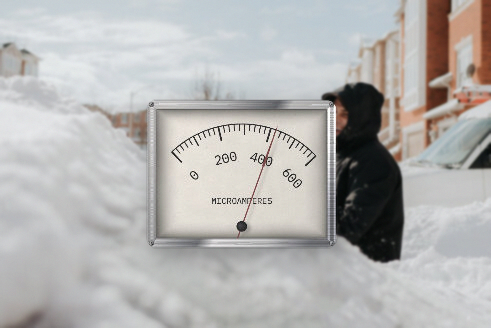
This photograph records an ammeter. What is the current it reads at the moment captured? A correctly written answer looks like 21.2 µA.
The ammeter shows 420 µA
